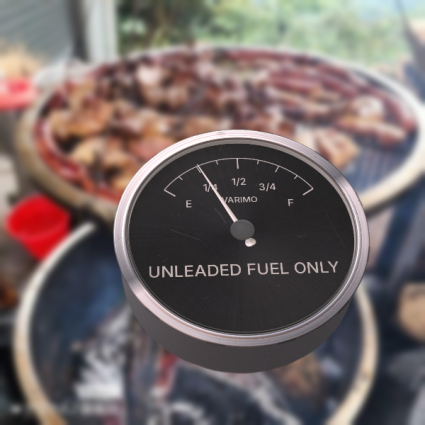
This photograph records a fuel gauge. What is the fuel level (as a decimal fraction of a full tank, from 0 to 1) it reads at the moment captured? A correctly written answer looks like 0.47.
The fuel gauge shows 0.25
